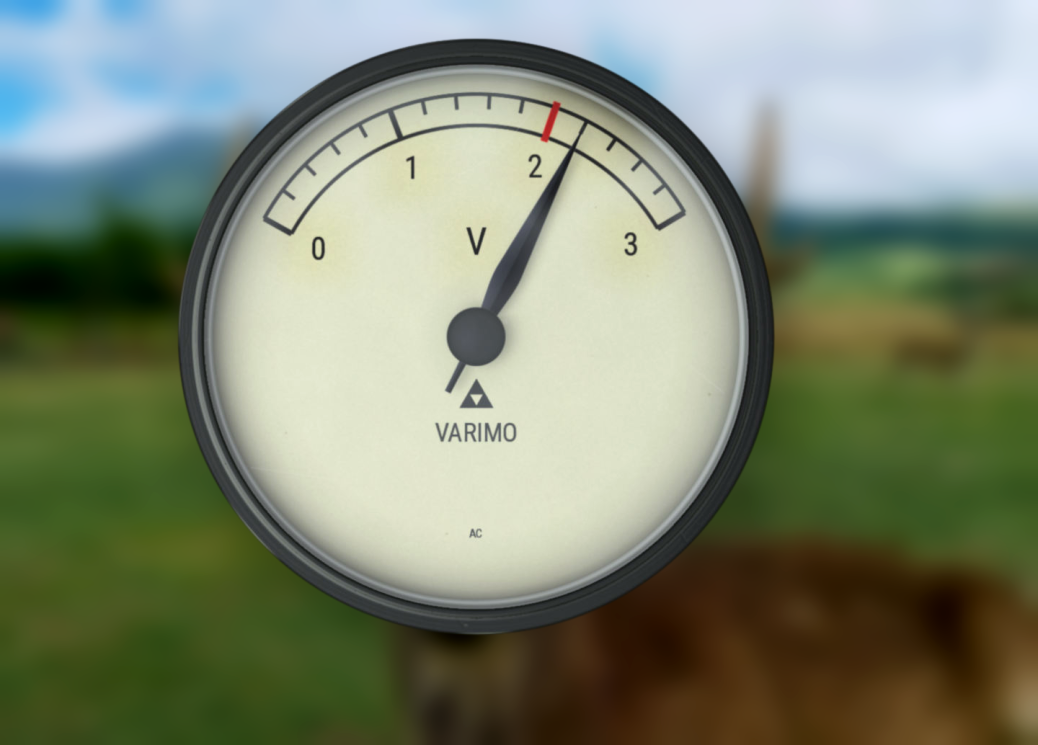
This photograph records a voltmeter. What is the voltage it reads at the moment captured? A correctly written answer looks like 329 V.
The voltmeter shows 2.2 V
